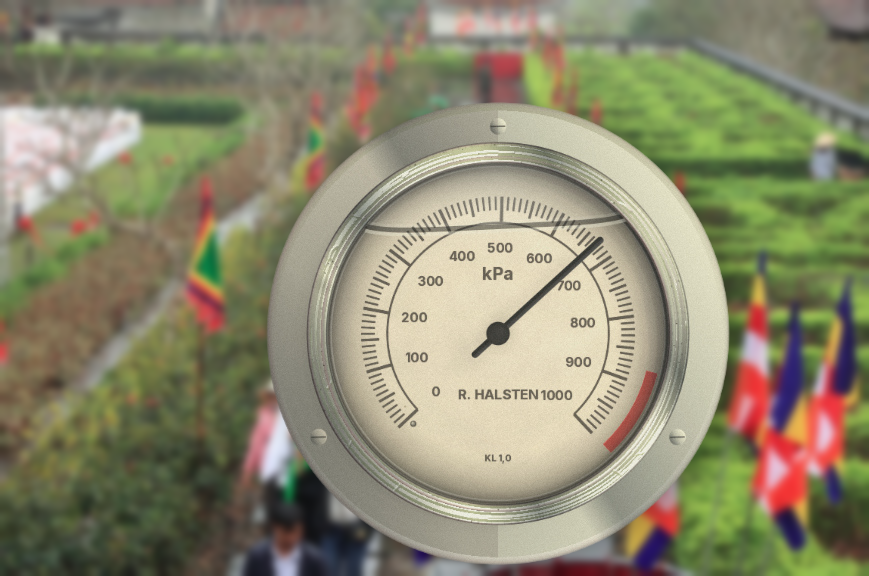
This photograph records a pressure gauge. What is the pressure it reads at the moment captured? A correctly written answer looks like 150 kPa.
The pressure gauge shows 670 kPa
